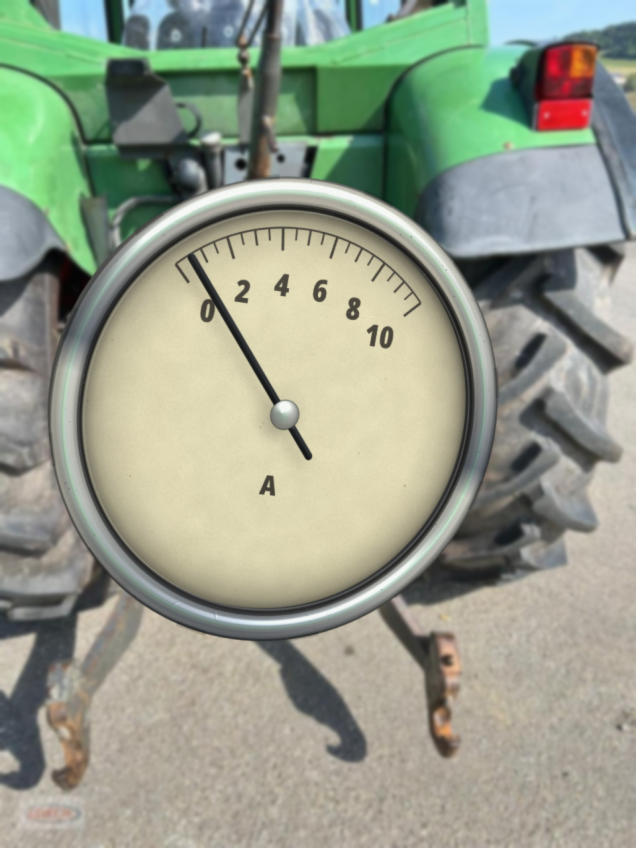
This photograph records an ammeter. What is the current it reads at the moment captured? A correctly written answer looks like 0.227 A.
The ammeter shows 0.5 A
